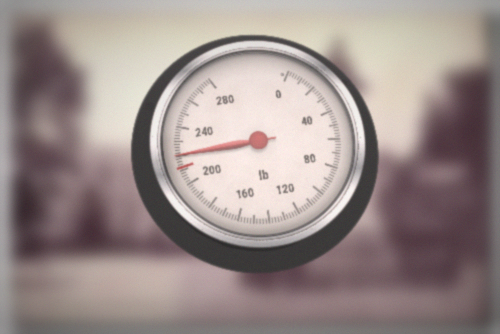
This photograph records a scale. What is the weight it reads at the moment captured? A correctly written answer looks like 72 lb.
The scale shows 220 lb
